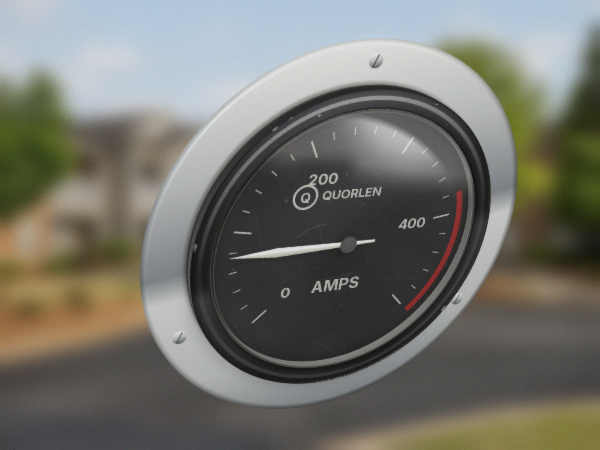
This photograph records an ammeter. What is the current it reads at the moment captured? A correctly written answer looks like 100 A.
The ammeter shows 80 A
